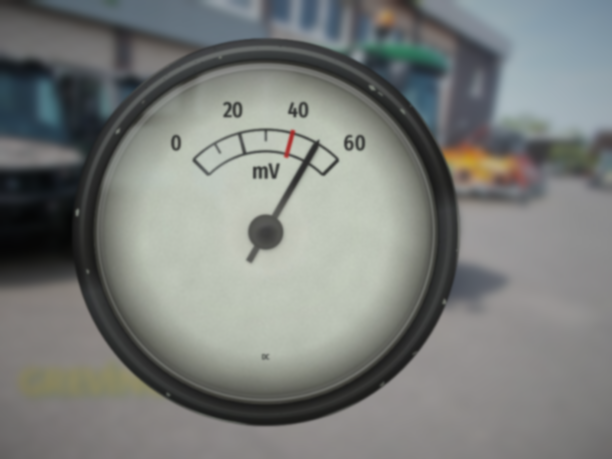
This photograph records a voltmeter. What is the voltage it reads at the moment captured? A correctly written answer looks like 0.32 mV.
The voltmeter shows 50 mV
